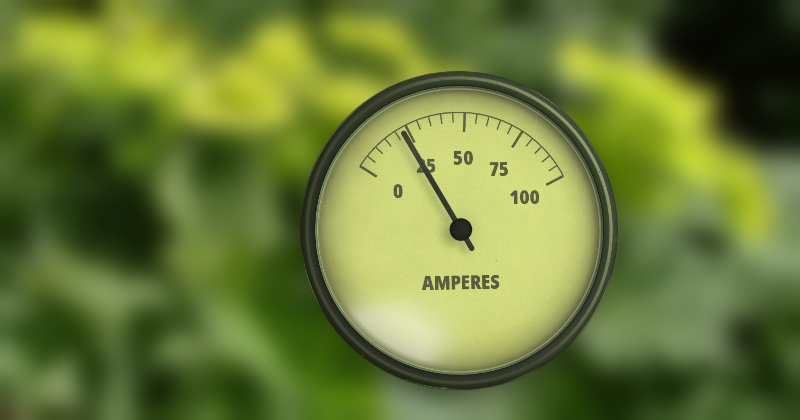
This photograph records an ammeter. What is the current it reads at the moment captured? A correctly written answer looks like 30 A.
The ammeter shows 22.5 A
